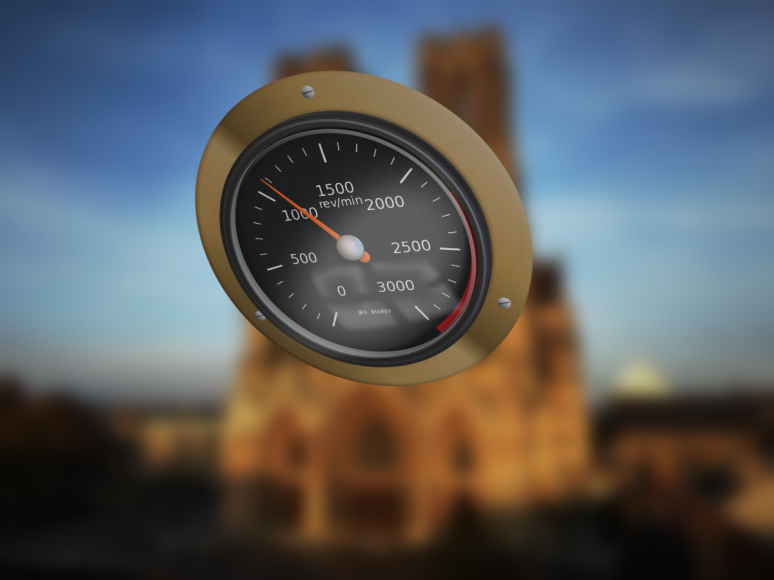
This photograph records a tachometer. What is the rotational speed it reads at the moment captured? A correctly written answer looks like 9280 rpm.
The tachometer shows 1100 rpm
